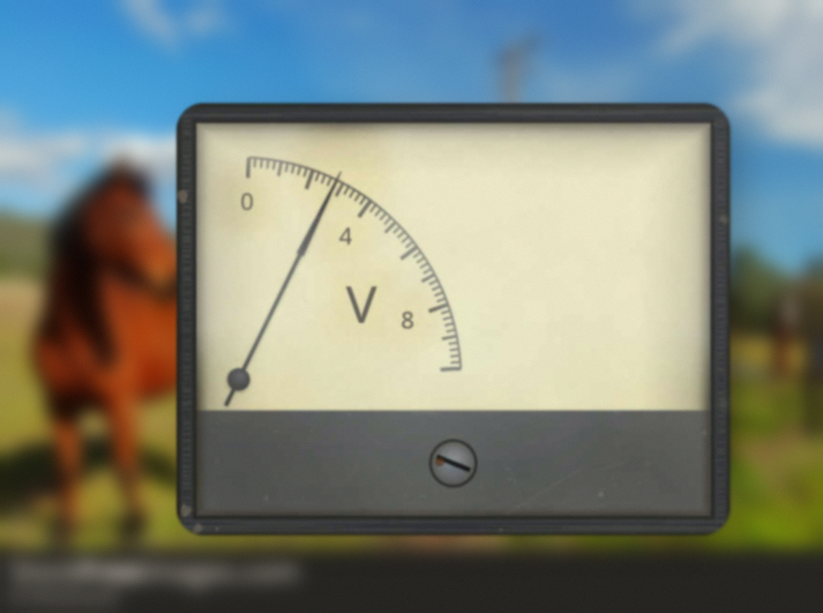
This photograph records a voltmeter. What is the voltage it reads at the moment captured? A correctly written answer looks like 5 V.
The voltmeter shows 2.8 V
